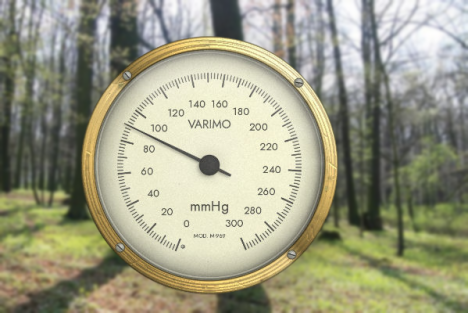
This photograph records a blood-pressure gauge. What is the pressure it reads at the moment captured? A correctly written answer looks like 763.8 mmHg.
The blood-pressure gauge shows 90 mmHg
